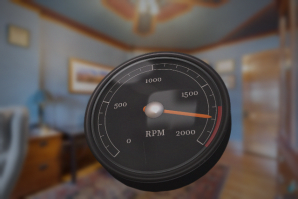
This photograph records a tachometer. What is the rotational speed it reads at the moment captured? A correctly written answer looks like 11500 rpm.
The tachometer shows 1800 rpm
